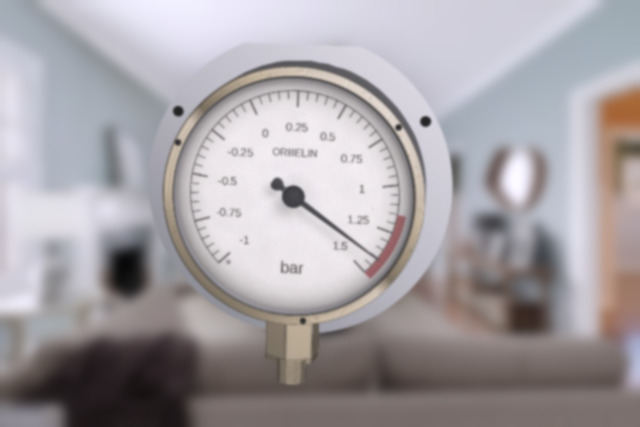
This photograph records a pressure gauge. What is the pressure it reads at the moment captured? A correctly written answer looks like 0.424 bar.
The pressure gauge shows 1.4 bar
